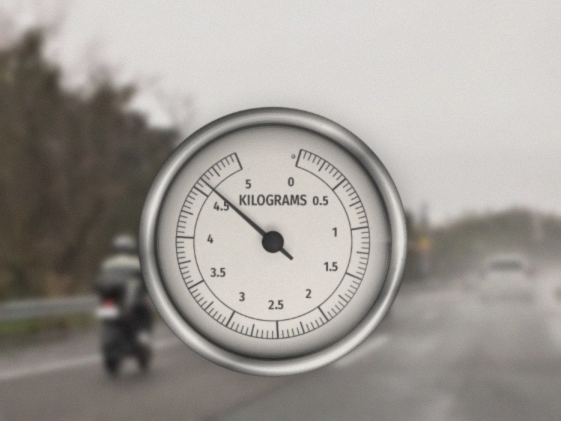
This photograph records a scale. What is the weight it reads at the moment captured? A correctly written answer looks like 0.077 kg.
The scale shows 4.6 kg
